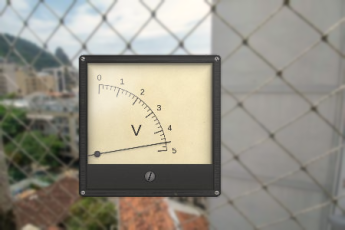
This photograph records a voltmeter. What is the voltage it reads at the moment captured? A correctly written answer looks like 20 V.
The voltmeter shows 4.6 V
